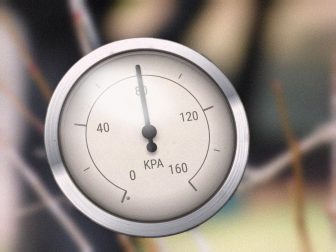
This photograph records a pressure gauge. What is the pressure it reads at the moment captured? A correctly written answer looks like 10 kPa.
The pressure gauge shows 80 kPa
